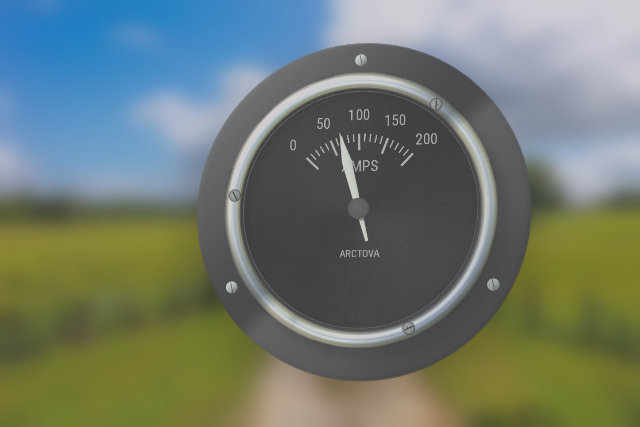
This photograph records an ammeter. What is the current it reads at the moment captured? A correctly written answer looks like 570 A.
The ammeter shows 70 A
